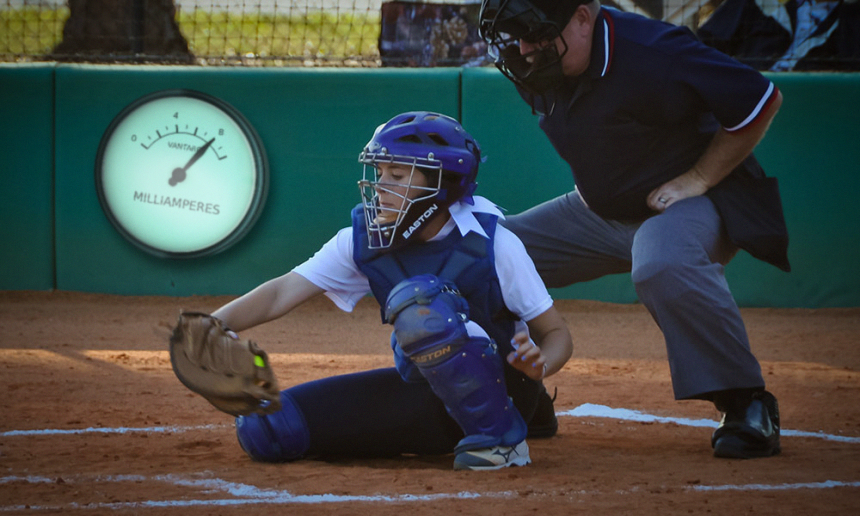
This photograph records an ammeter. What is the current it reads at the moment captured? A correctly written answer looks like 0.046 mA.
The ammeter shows 8 mA
